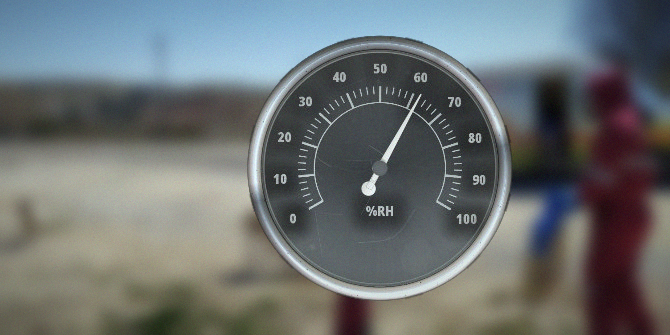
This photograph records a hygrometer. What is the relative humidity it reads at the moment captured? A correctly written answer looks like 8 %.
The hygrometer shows 62 %
